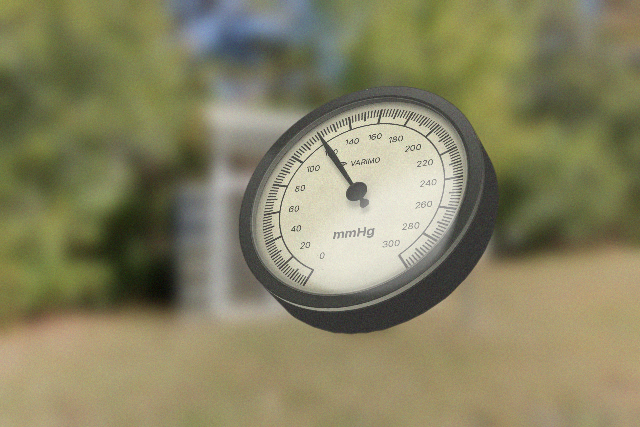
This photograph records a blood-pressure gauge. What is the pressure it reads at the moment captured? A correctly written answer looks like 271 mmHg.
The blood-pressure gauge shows 120 mmHg
